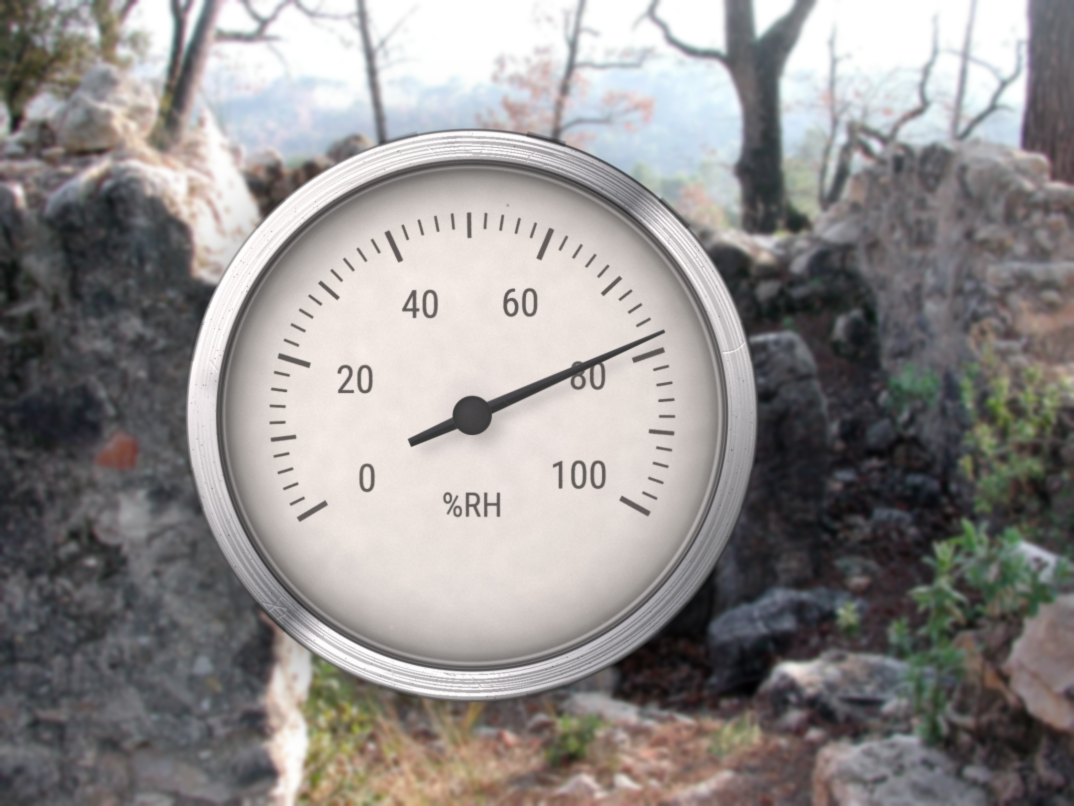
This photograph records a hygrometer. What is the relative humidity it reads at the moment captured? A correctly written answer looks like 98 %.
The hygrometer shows 78 %
